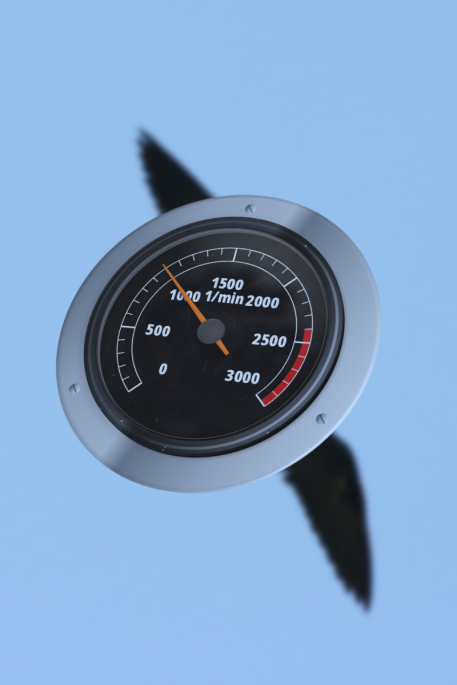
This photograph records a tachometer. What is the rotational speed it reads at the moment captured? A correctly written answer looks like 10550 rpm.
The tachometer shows 1000 rpm
